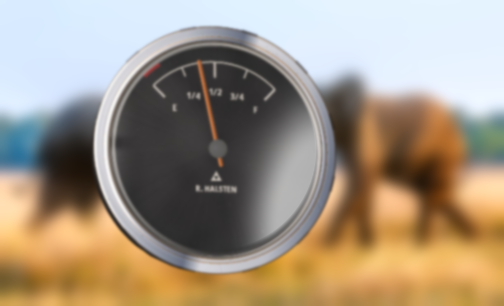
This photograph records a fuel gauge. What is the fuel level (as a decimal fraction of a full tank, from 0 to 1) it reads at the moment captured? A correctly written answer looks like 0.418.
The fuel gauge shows 0.375
